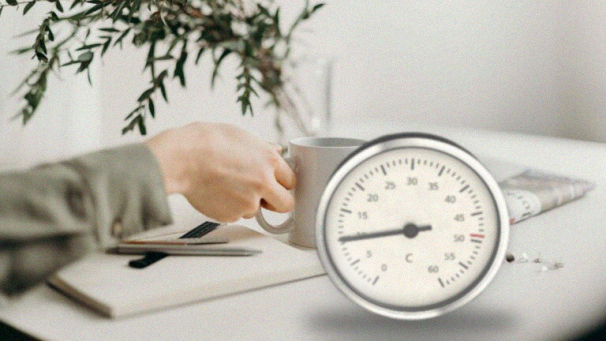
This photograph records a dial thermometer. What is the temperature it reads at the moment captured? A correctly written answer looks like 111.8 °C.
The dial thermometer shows 10 °C
